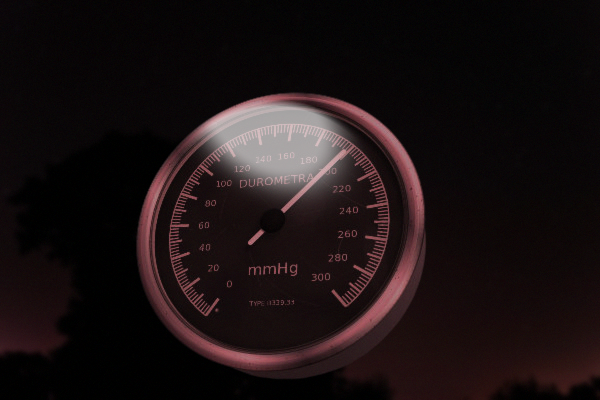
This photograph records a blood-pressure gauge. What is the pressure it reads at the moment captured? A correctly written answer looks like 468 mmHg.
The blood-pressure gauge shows 200 mmHg
